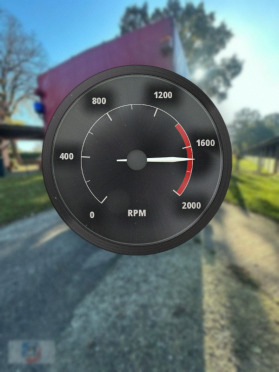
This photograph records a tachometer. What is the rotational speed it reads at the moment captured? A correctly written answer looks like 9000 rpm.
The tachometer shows 1700 rpm
